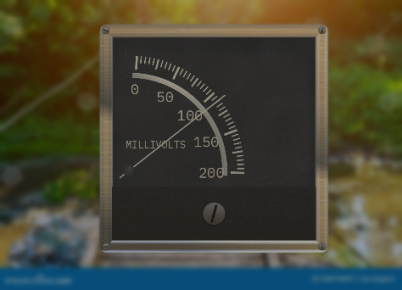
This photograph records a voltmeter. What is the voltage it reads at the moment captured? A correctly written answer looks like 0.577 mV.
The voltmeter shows 110 mV
